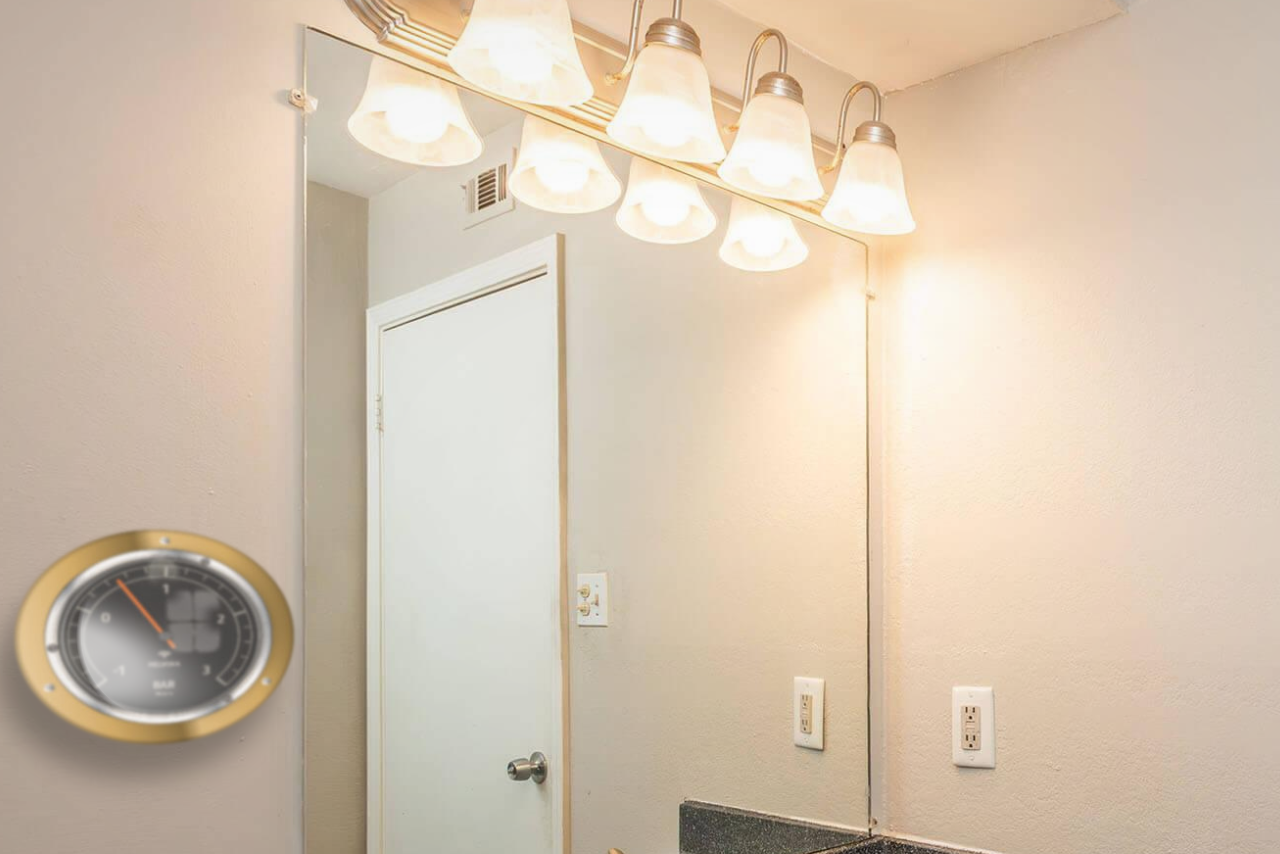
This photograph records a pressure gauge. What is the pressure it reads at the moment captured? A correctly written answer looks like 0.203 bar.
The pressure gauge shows 0.5 bar
